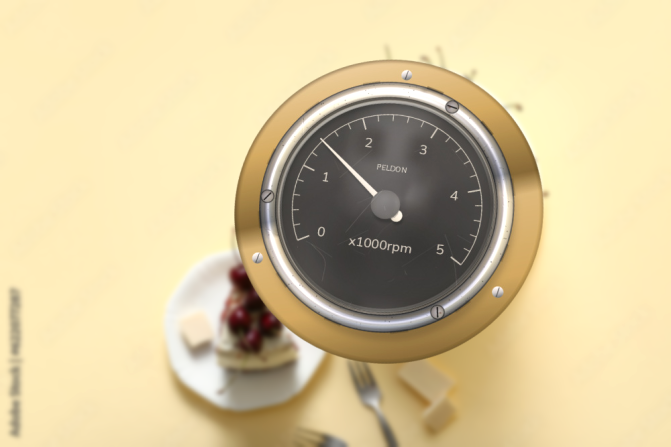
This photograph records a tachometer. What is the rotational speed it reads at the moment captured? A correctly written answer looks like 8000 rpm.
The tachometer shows 1400 rpm
